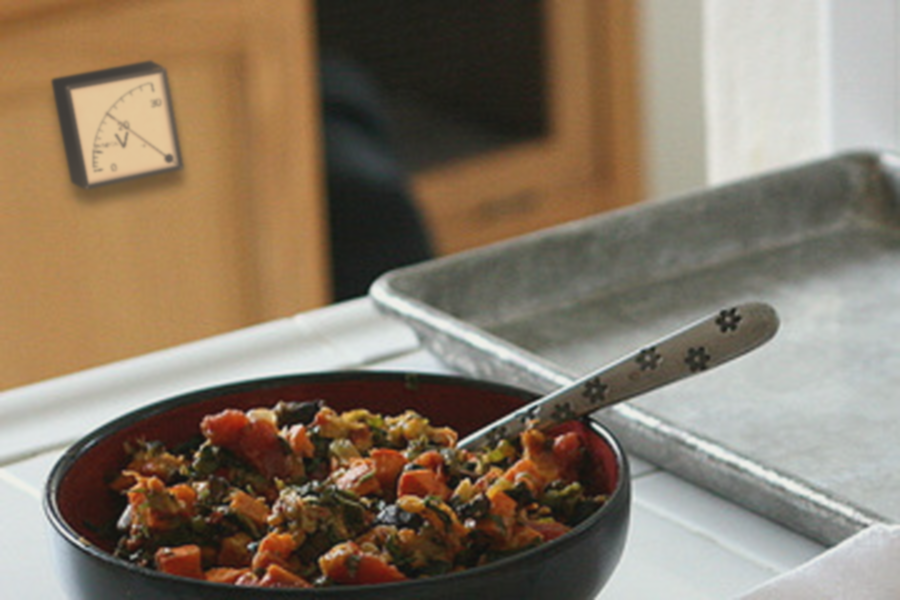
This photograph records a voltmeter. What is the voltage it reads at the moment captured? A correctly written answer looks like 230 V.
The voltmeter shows 20 V
